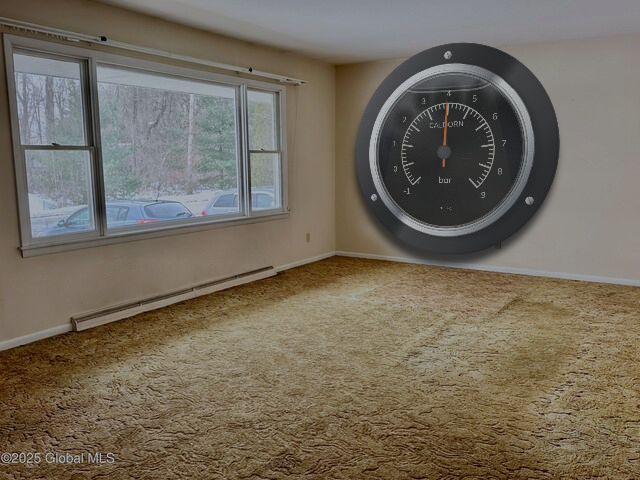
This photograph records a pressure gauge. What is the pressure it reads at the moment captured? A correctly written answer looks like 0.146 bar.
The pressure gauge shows 4 bar
